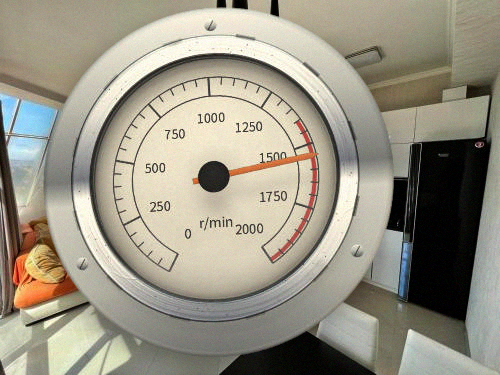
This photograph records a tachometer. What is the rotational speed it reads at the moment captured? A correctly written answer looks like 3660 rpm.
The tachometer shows 1550 rpm
